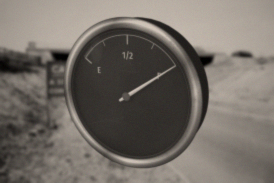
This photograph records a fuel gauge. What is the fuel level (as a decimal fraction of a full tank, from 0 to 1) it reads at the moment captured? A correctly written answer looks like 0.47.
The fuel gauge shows 1
